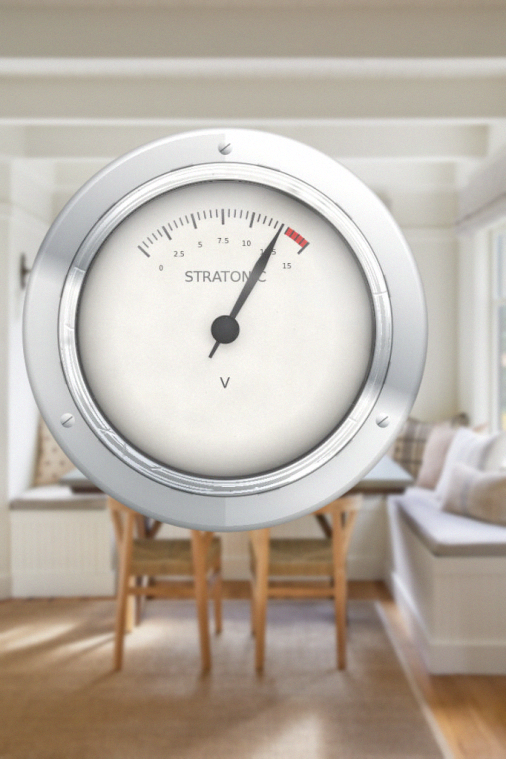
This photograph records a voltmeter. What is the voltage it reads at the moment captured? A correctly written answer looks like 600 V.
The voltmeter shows 12.5 V
